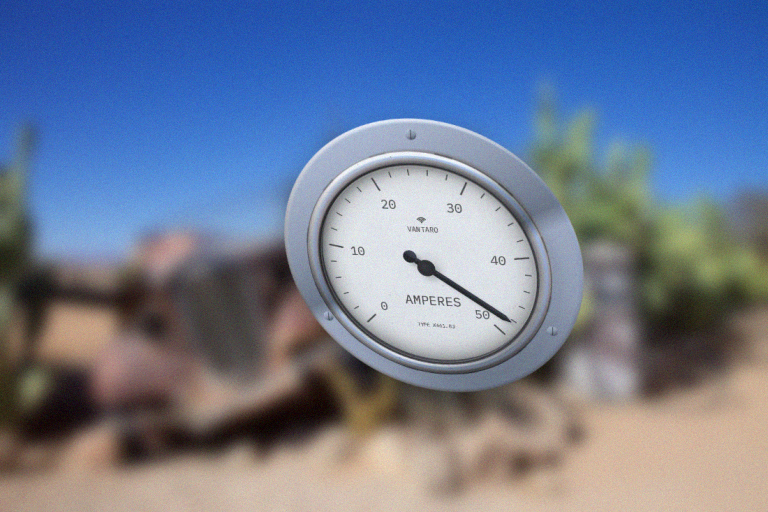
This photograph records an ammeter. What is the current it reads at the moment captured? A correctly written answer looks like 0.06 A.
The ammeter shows 48 A
